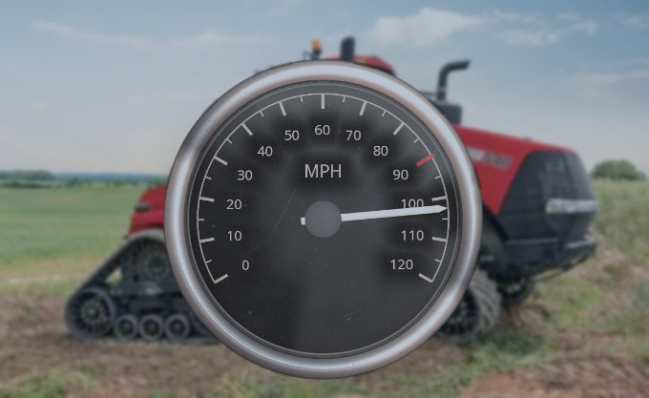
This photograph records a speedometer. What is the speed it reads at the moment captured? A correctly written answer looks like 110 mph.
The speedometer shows 102.5 mph
